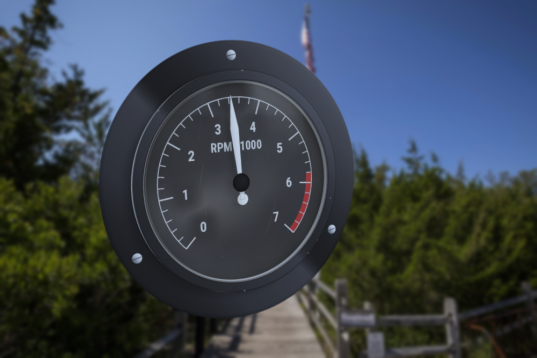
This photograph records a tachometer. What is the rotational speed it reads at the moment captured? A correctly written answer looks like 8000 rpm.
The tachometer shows 3400 rpm
